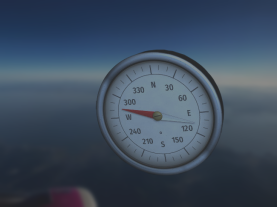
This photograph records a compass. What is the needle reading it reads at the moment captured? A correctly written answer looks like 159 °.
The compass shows 285 °
